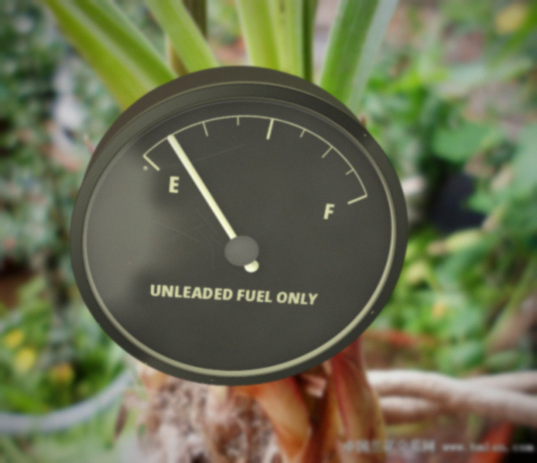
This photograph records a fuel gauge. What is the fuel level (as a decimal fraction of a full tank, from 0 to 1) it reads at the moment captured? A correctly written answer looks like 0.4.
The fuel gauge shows 0.125
